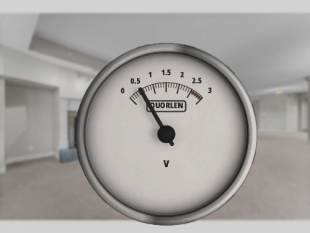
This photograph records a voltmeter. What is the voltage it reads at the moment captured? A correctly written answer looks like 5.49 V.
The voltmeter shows 0.5 V
